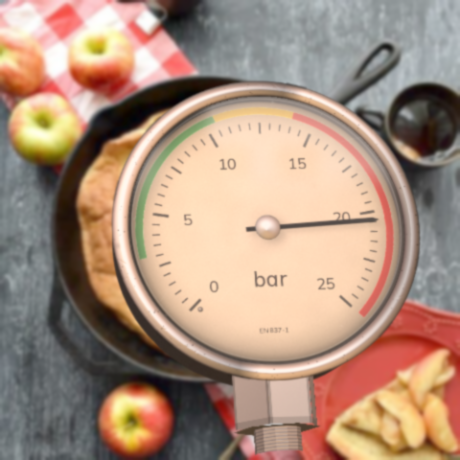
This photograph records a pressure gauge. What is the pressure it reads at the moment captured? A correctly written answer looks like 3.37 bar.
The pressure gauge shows 20.5 bar
